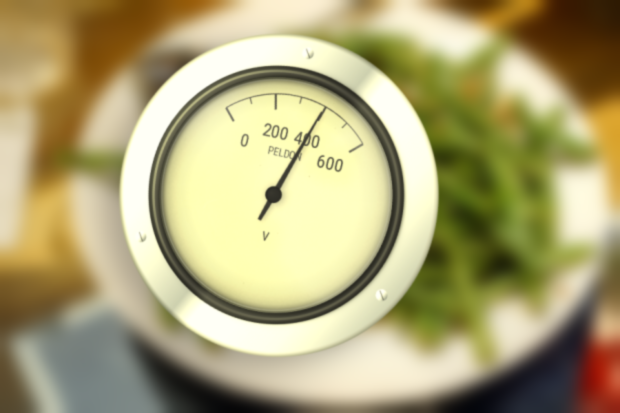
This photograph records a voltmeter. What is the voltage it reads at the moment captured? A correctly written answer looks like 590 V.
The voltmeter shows 400 V
